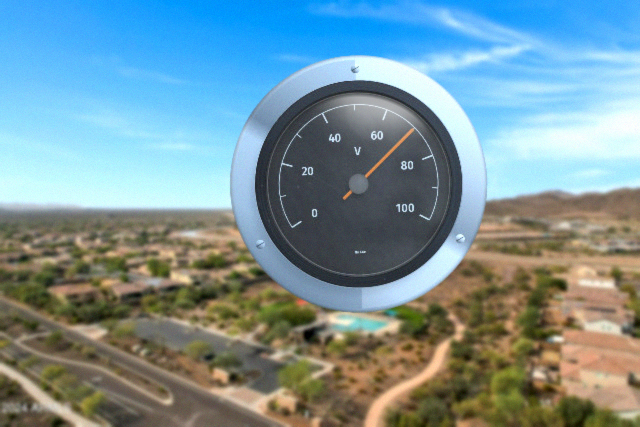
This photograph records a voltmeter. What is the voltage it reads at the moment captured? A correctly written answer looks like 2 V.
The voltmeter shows 70 V
